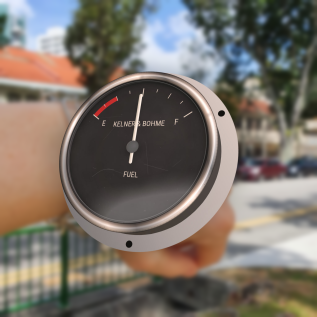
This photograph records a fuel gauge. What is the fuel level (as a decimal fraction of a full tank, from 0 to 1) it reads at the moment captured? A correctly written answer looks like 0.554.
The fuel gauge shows 0.5
